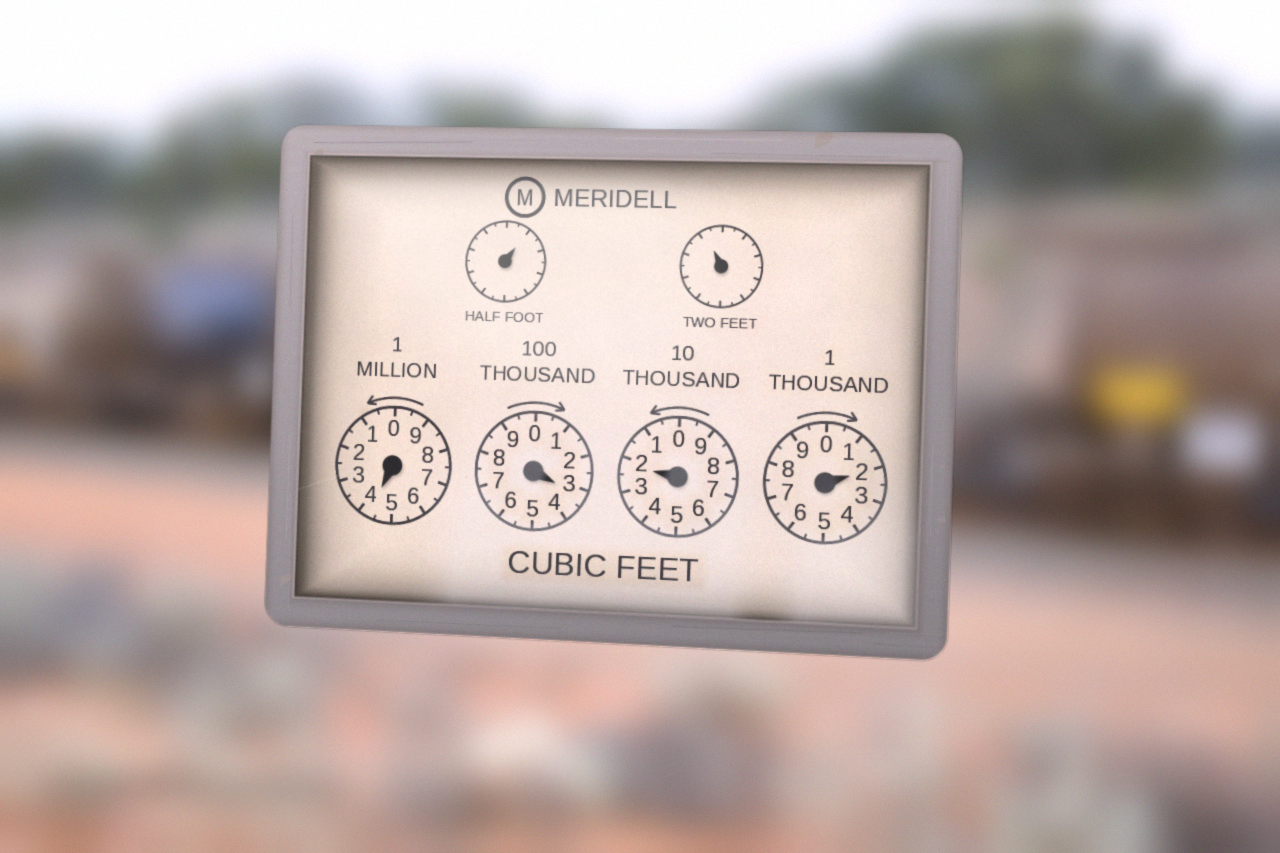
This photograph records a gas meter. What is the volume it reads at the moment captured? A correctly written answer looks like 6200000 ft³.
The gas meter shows 432200 ft³
